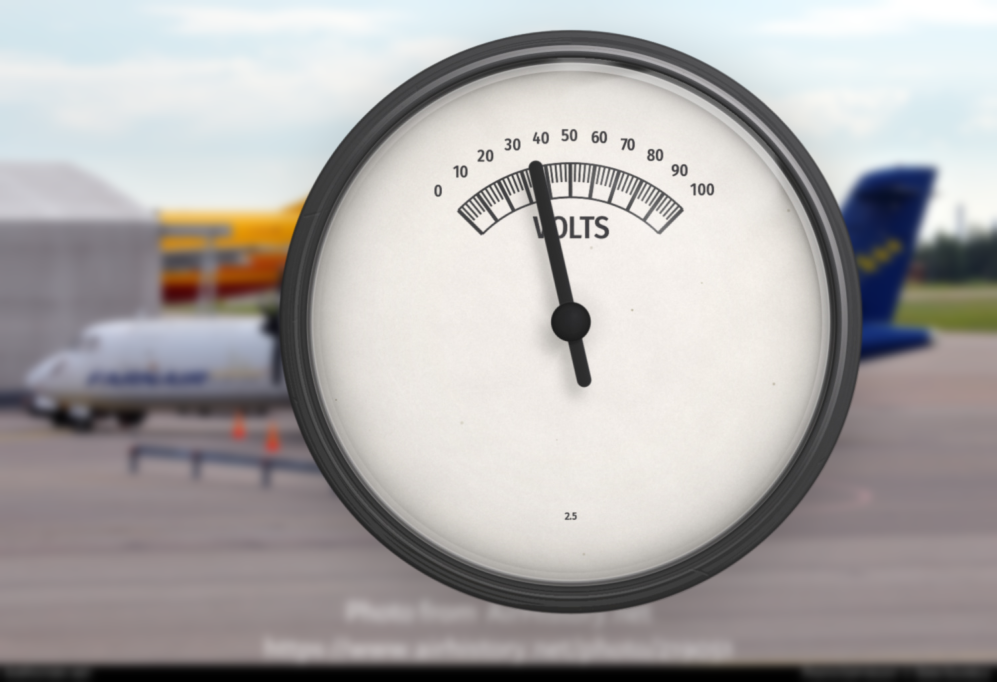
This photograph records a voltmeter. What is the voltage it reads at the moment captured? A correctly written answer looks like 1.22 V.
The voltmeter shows 36 V
